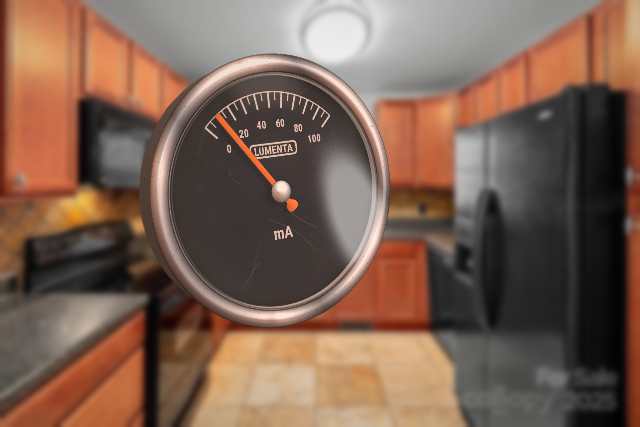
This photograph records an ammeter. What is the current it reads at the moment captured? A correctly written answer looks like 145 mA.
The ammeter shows 10 mA
